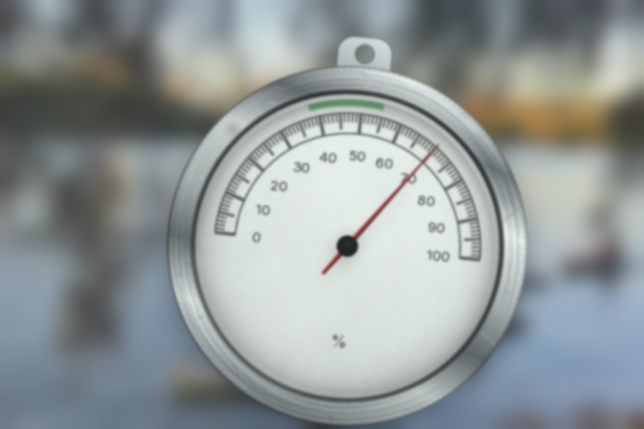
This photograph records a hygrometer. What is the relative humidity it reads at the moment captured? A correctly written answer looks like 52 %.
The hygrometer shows 70 %
